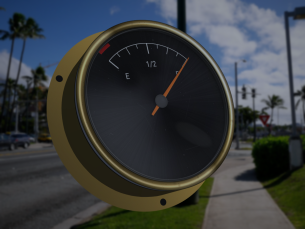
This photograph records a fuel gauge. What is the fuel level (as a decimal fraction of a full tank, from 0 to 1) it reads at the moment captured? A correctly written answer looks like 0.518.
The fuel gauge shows 1
